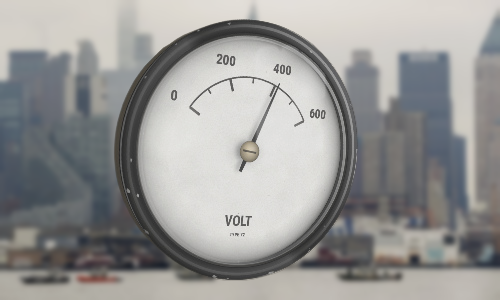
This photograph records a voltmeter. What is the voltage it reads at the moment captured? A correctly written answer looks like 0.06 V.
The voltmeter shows 400 V
